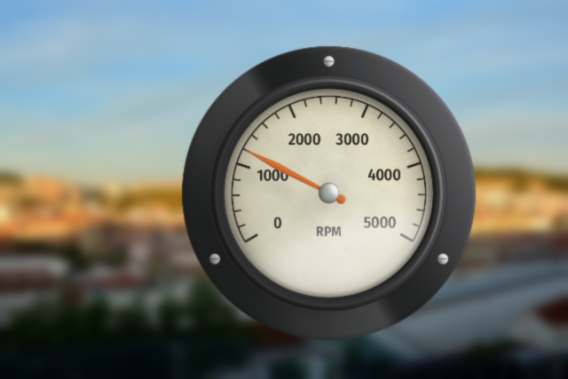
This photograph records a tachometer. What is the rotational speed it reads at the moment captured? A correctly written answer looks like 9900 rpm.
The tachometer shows 1200 rpm
